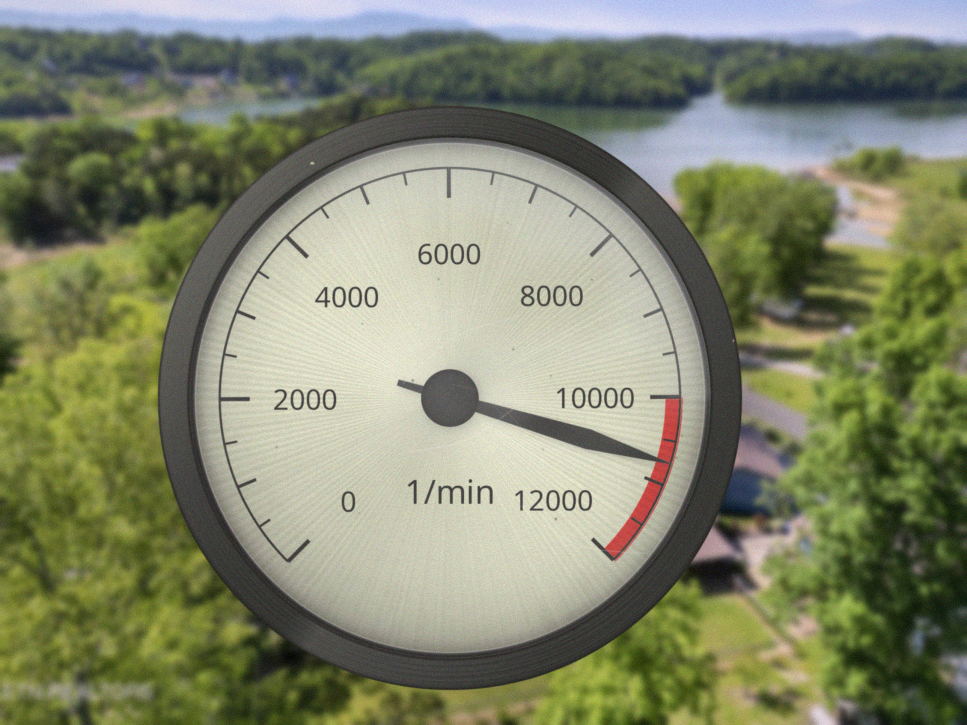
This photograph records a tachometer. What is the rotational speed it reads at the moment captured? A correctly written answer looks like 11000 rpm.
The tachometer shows 10750 rpm
